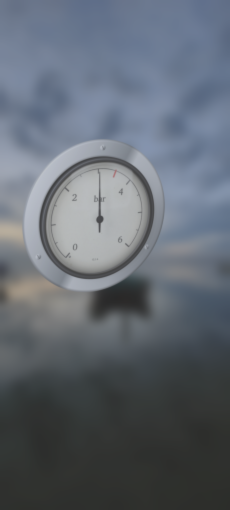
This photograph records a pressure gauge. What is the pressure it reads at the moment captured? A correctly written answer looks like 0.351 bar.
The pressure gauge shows 3 bar
